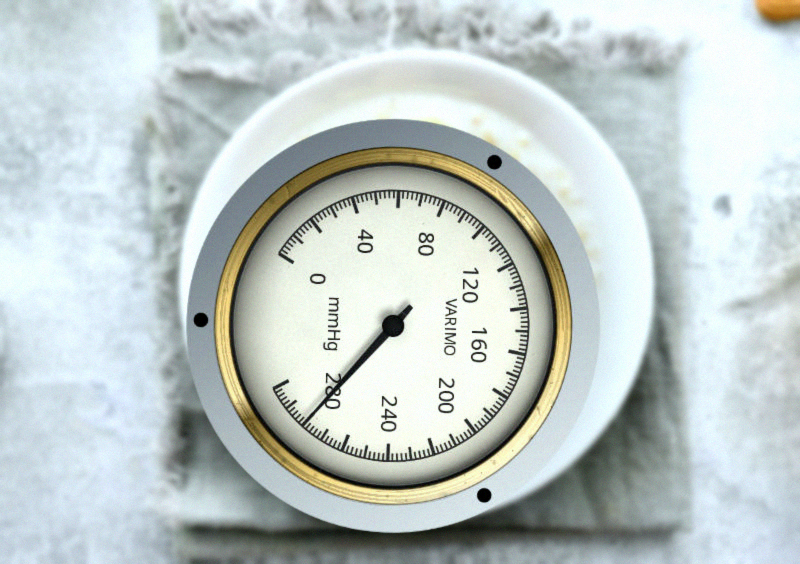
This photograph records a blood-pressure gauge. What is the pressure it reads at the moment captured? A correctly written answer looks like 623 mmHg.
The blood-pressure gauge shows 280 mmHg
